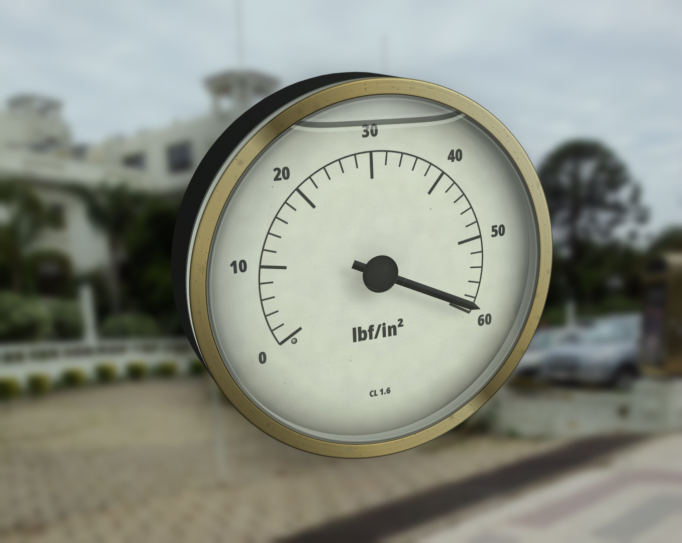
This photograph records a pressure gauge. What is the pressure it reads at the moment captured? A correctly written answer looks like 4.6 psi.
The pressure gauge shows 59 psi
